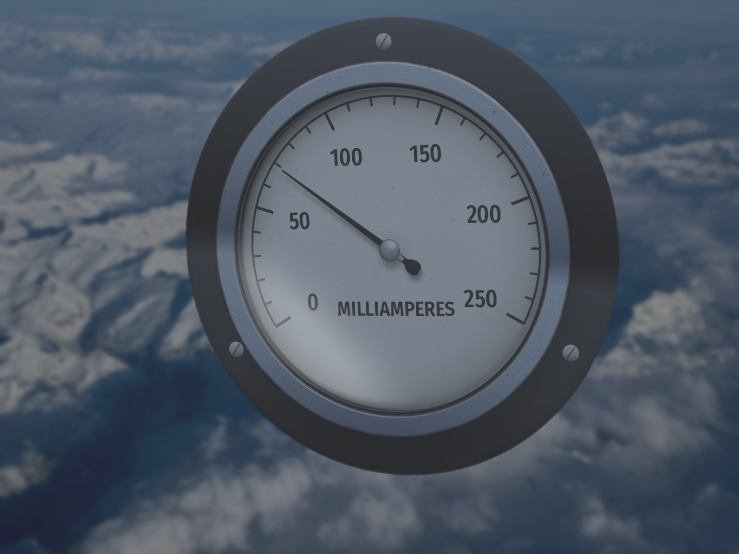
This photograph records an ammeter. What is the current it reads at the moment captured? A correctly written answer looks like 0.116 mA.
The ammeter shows 70 mA
